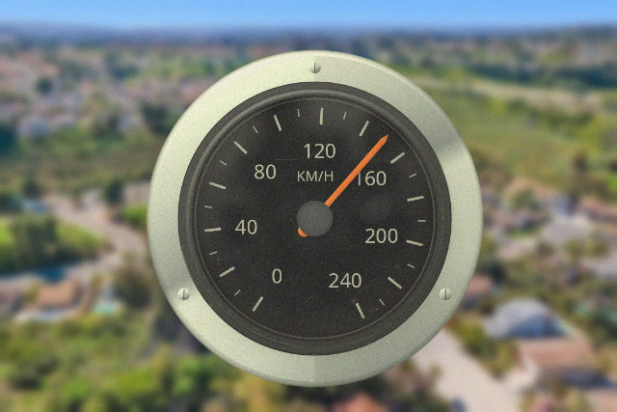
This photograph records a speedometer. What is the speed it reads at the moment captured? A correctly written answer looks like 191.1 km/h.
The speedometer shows 150 km/h
